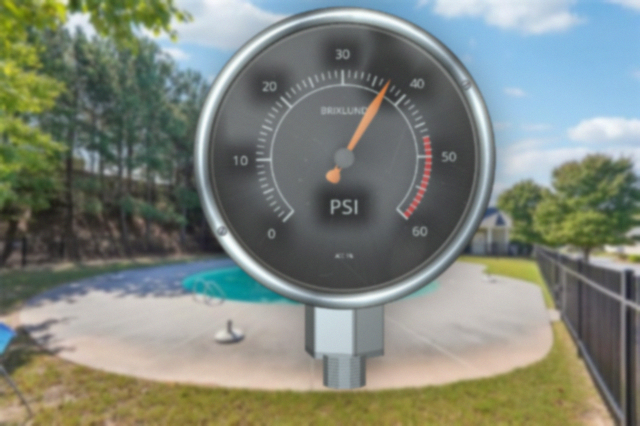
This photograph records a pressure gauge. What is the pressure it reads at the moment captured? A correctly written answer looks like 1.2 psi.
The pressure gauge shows 37 psi
